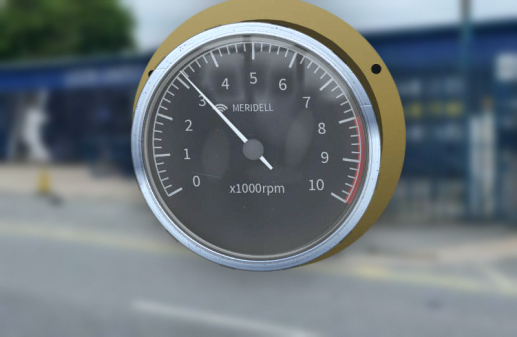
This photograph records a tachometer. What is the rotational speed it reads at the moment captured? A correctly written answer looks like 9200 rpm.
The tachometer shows 3200 rpm
